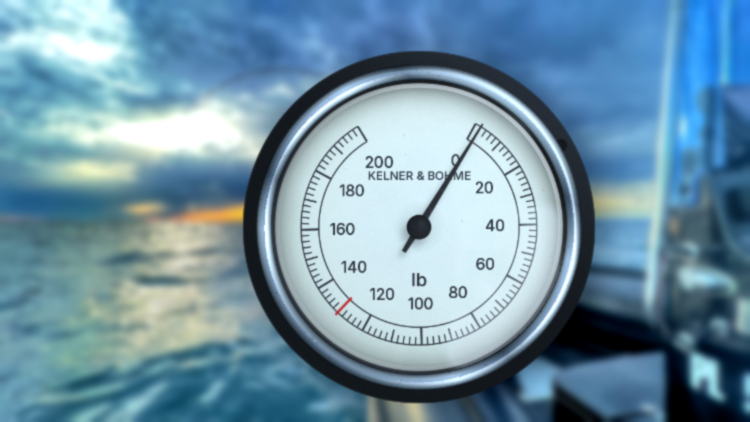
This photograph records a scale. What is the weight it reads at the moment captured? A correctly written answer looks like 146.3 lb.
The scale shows 2 lb
